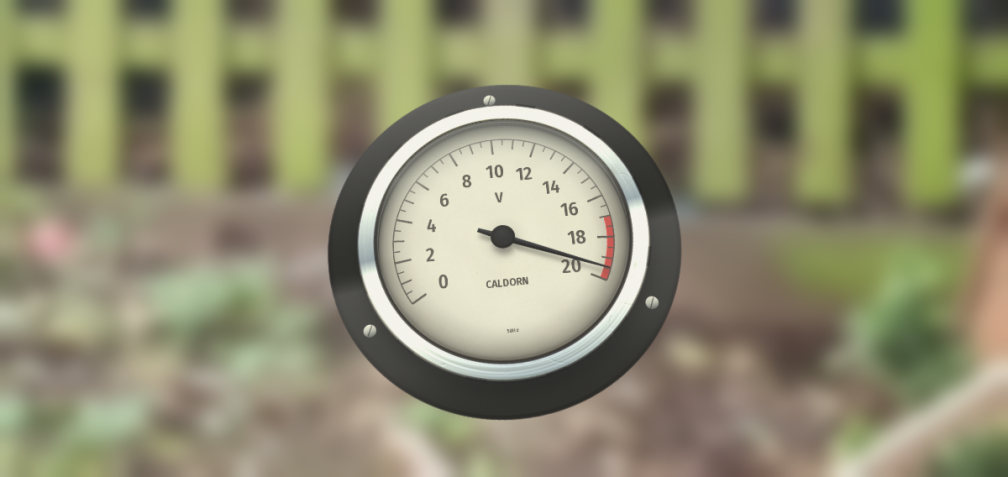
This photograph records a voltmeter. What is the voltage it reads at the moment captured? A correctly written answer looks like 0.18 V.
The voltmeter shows 19.5 V
